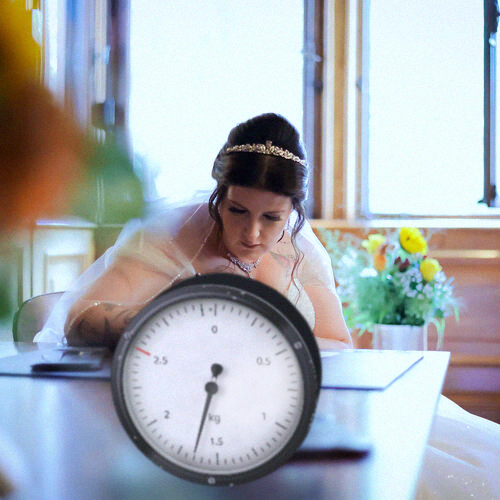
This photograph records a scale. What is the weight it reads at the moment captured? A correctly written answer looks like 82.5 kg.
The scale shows 1.65 kg
